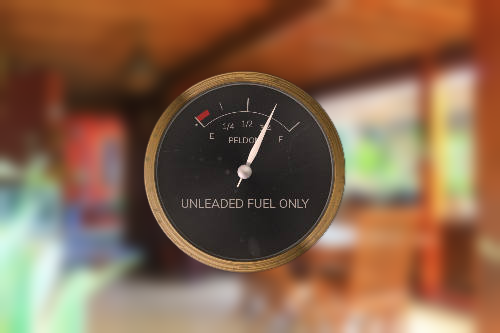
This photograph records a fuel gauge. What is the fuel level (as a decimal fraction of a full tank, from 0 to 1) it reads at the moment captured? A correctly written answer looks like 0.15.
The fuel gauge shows 0.75
